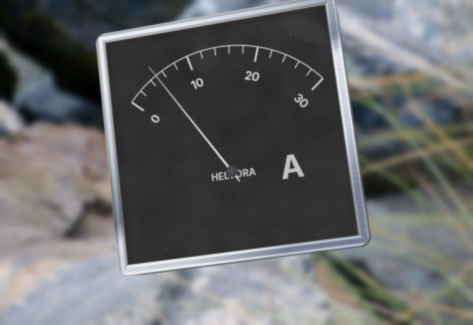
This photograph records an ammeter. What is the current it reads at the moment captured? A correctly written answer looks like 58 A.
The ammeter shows 5 A
